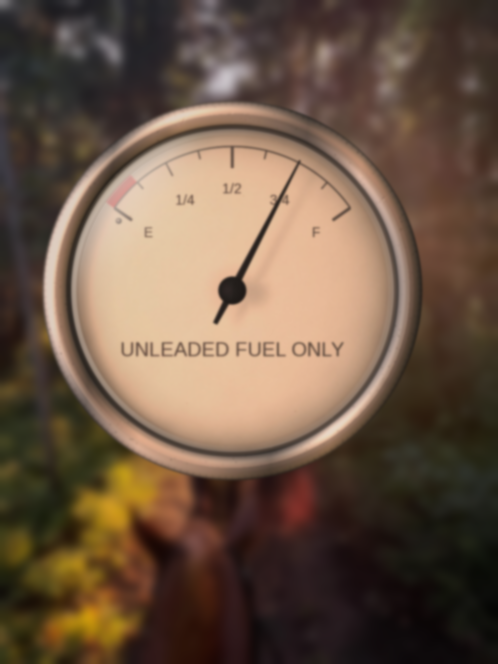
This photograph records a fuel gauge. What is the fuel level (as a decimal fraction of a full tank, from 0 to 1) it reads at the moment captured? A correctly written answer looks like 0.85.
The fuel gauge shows 0.75
